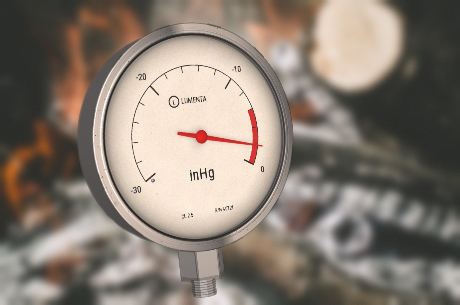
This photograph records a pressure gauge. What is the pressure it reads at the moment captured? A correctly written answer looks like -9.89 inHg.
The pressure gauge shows -2 inHg
